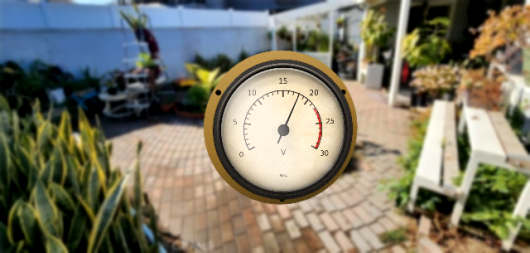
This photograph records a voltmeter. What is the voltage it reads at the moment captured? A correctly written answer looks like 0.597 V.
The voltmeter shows 18 V
